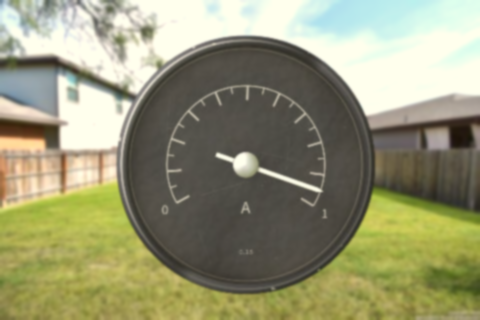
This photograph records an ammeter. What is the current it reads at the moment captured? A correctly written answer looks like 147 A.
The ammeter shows 0.95 A
